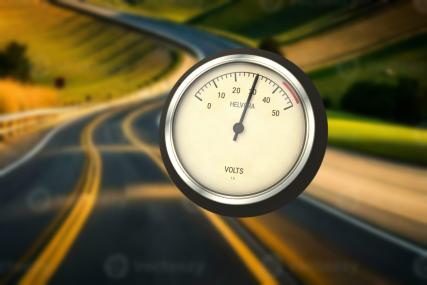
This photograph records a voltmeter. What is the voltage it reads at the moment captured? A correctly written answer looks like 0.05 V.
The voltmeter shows 30 V
